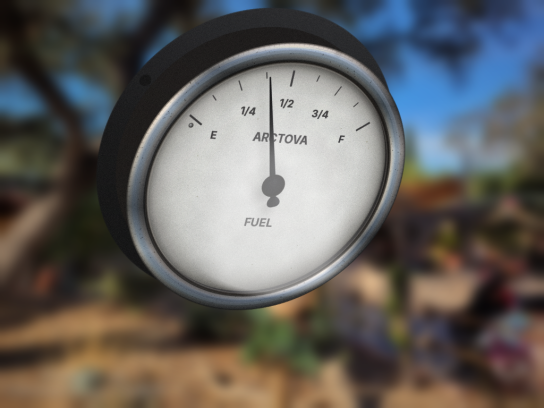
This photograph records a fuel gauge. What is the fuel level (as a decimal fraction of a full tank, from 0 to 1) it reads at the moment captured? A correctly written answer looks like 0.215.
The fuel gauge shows 0.375
